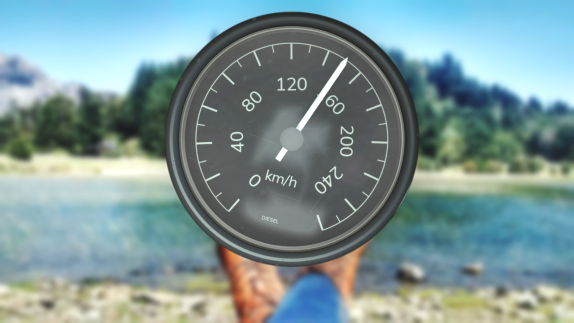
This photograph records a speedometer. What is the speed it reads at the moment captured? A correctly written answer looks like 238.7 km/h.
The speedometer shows 150 km/h
